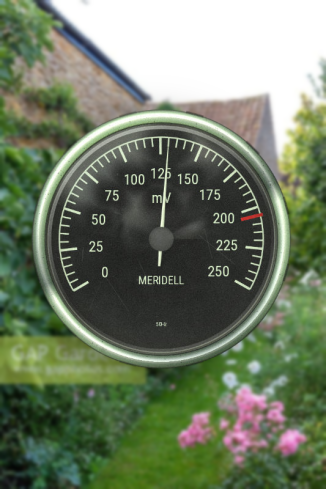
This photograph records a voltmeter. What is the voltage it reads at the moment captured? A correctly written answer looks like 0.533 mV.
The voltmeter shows 130 mV
